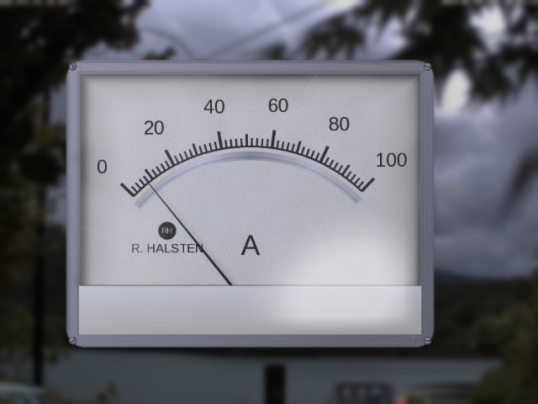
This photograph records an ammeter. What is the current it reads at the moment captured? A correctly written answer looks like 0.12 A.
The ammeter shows 8 A
